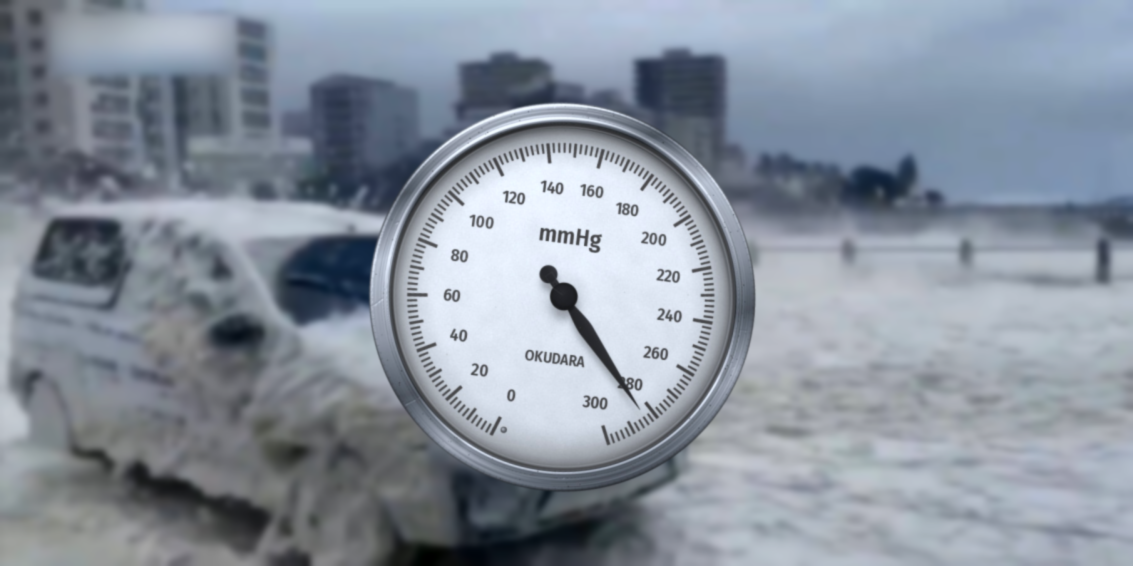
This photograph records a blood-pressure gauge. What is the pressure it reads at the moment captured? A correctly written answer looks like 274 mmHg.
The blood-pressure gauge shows 284 mmHg
